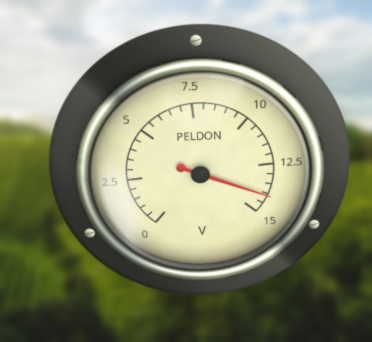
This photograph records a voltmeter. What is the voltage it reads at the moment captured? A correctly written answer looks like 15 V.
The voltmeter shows 14 V
